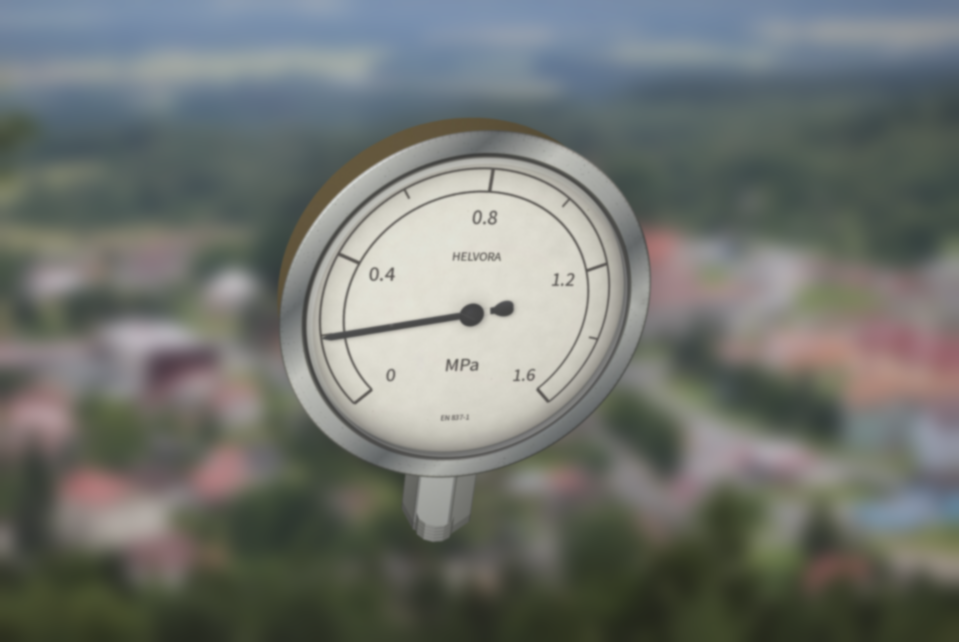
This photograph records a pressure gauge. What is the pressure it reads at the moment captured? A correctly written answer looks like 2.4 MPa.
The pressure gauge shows 0.2 MPa
